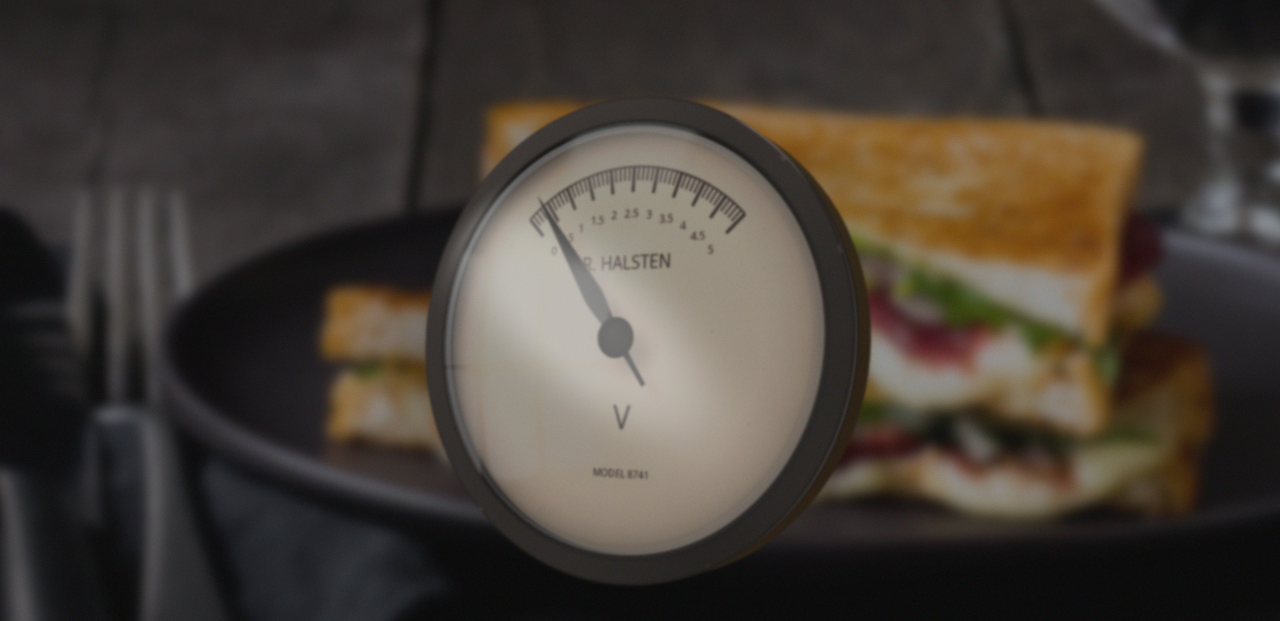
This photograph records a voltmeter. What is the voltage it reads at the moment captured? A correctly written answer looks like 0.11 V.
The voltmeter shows 0.5 V
